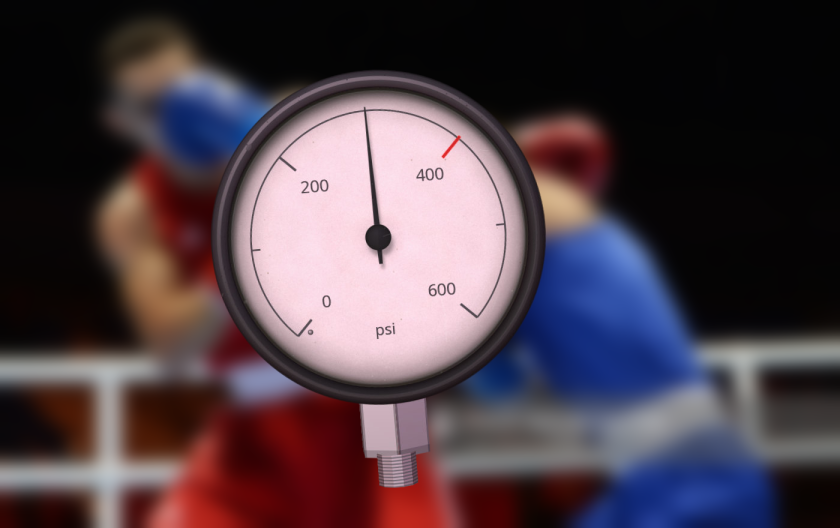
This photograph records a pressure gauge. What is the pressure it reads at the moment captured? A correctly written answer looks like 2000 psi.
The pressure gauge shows 300 psi
